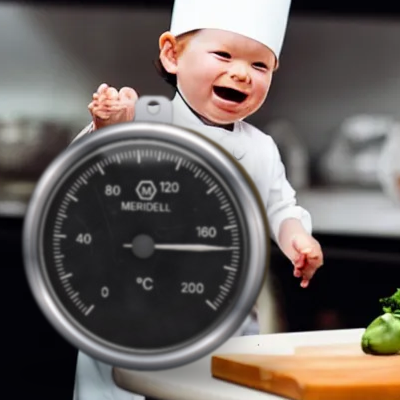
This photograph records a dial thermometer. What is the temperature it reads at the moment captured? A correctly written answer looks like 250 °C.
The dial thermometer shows 170 °C
